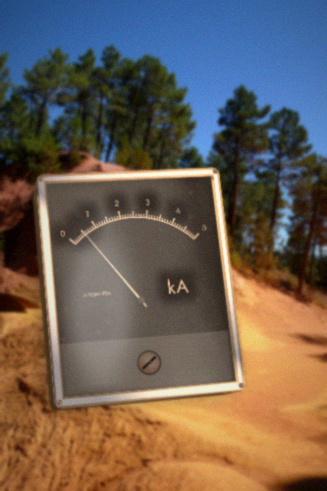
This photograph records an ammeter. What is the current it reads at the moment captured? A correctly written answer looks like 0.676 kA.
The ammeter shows 0.5 kA
